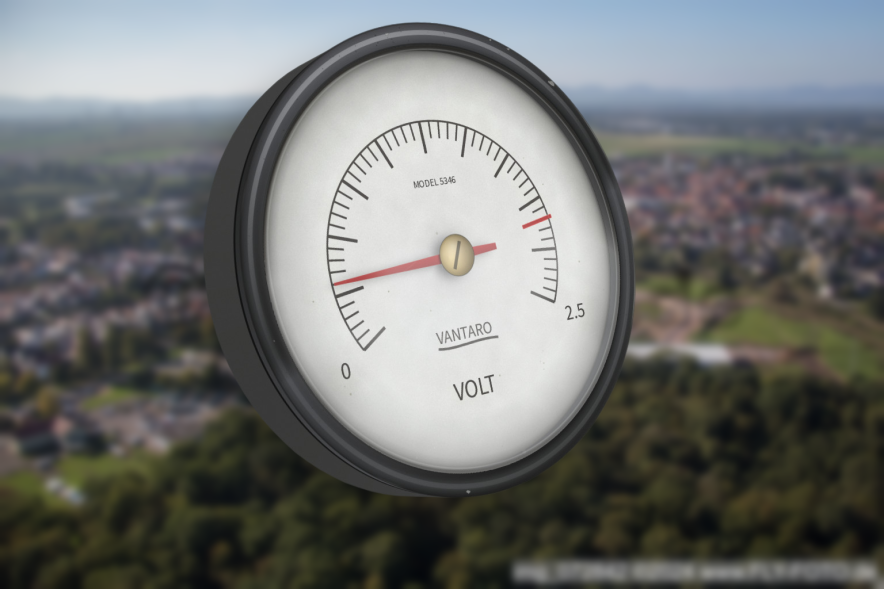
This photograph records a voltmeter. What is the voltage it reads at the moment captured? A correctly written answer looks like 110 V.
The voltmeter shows 0.3 V
